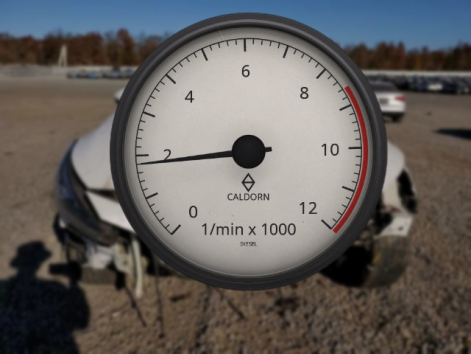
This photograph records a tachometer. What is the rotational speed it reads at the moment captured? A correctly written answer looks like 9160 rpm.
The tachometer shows 1800 rpm
